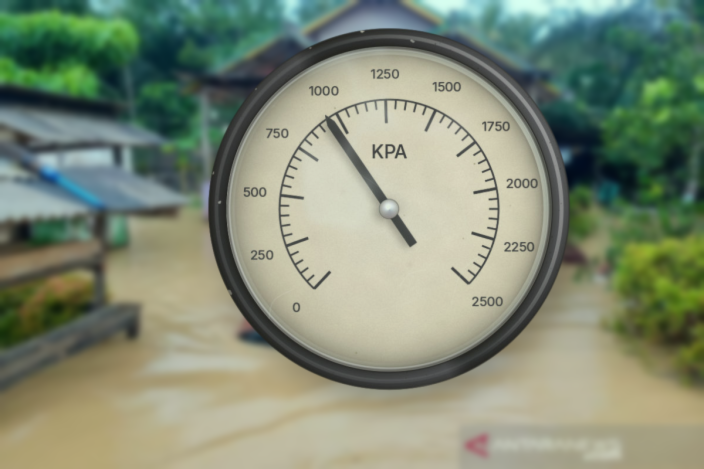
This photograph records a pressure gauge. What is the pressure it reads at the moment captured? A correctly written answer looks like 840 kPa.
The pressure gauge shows 950 kPa
